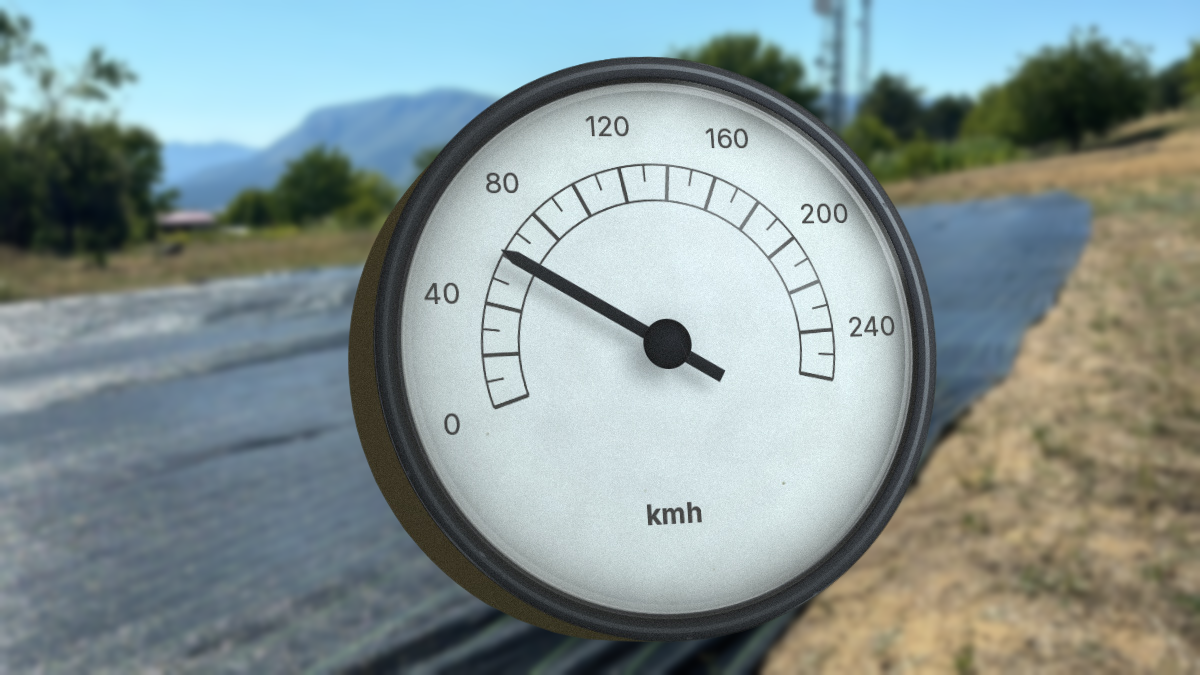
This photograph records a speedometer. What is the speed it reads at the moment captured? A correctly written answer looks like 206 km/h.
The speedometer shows 60 km/h
